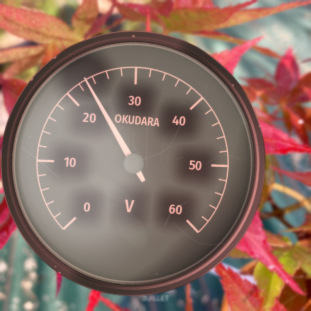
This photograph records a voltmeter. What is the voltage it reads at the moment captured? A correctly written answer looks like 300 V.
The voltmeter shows 23 V
